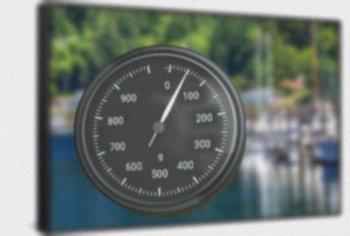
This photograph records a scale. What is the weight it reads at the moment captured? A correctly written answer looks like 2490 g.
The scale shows 50 g
